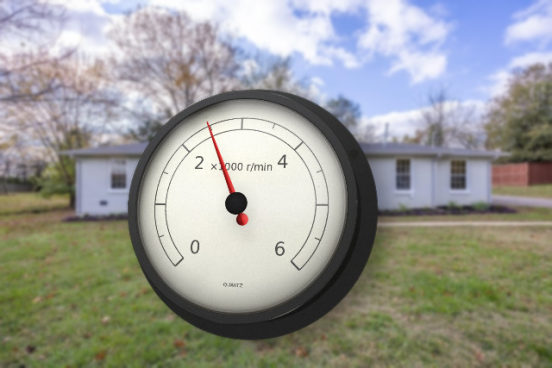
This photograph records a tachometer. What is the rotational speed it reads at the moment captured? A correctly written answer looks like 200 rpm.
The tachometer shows 2500 rpm
